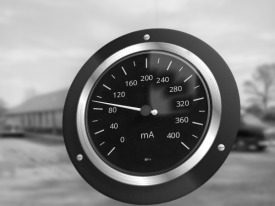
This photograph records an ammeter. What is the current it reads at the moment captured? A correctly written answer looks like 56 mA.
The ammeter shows 90 mA
